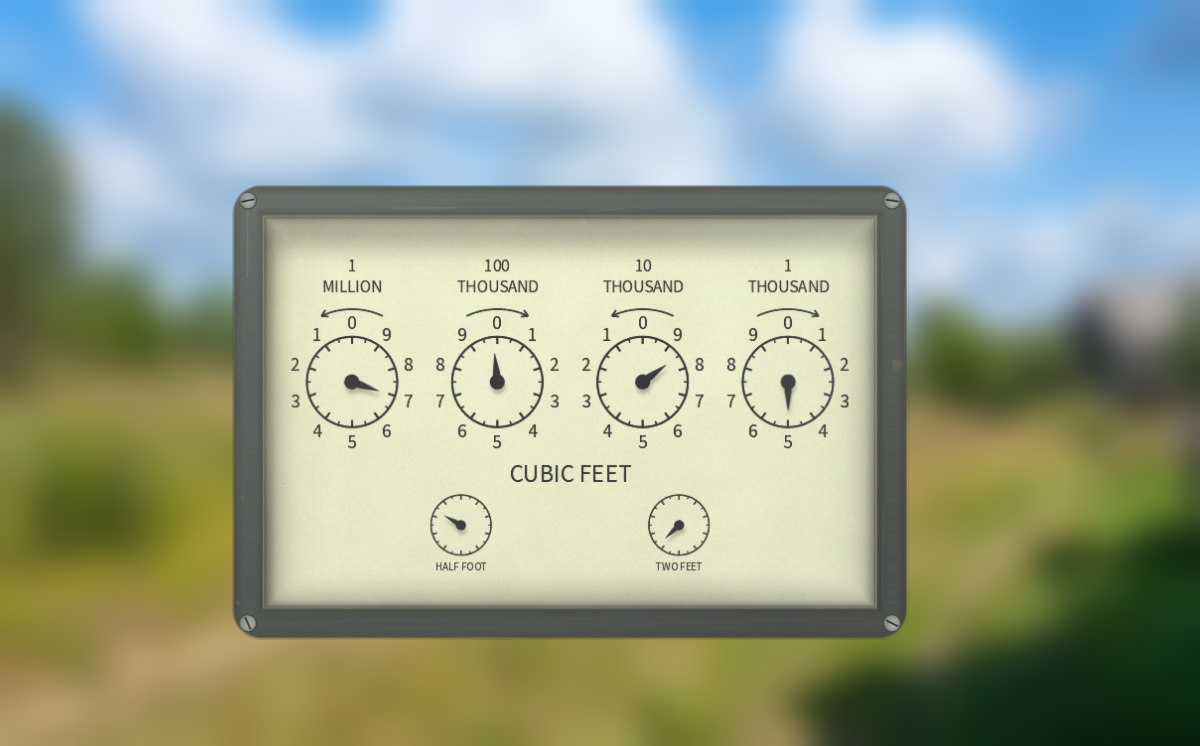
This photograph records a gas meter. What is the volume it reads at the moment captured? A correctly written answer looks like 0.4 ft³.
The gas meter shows 698500 ft³
